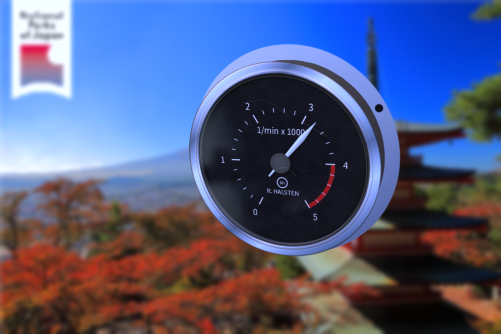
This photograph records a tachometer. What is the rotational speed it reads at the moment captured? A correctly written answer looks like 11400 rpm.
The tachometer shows 3200 rpm
